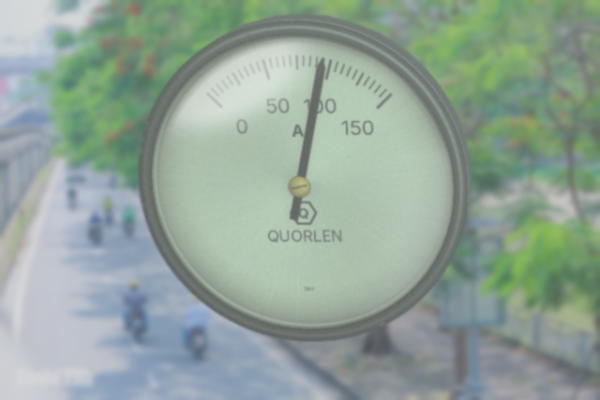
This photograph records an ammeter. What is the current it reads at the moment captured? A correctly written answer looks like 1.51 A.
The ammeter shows 95 A
